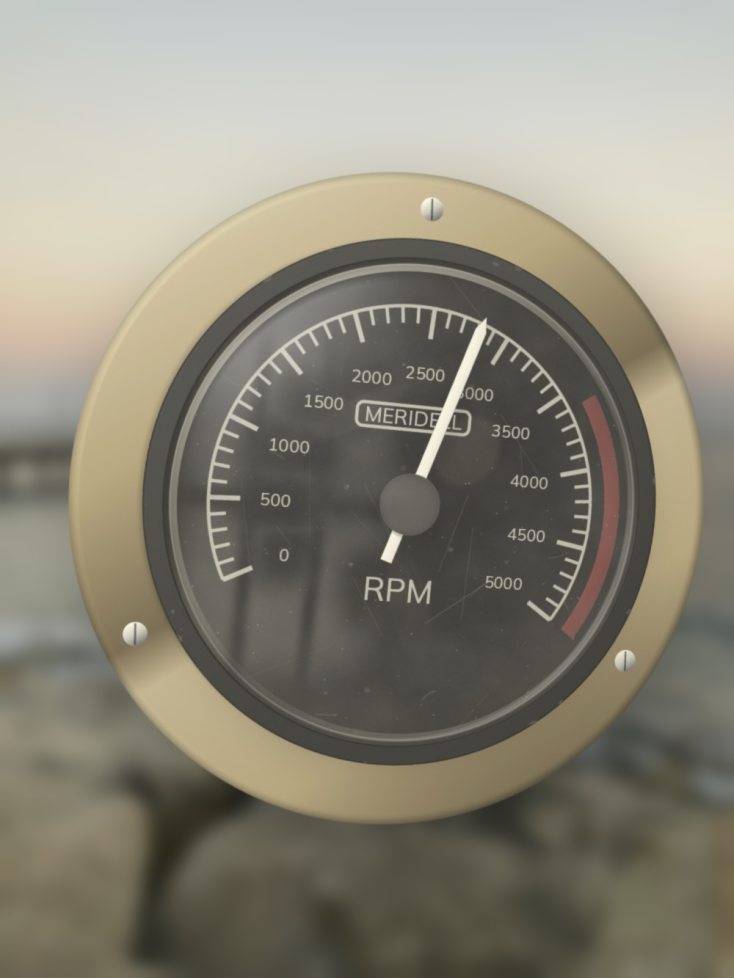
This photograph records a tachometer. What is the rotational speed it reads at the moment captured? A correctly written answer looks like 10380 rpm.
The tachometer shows 2800 rpm
